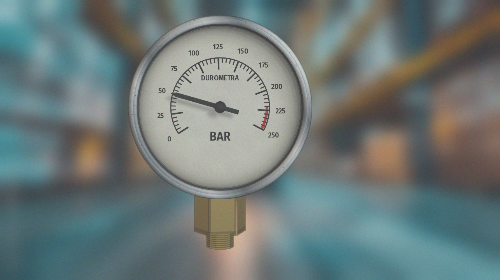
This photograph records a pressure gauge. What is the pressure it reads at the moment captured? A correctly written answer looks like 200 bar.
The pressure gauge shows 50 bar
